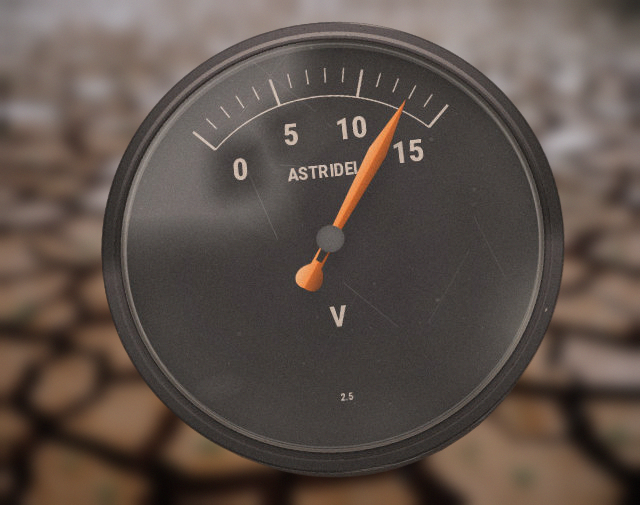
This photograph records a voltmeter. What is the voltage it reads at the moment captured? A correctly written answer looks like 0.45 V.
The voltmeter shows 13 V
